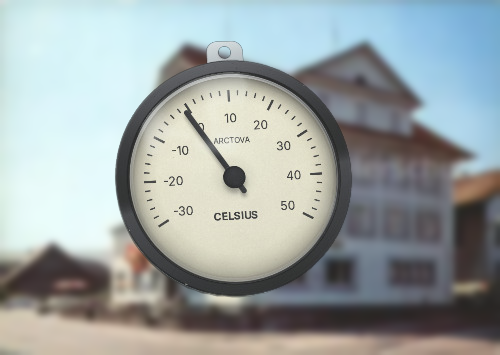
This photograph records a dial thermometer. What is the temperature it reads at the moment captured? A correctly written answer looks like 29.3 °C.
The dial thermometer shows -1 °C
